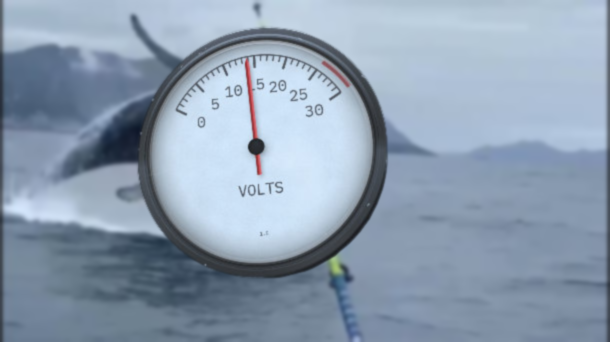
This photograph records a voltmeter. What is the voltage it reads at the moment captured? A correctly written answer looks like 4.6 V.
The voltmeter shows 14 V
